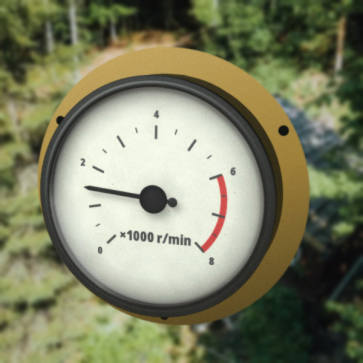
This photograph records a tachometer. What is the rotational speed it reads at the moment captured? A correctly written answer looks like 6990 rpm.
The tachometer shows 1500 rpm
